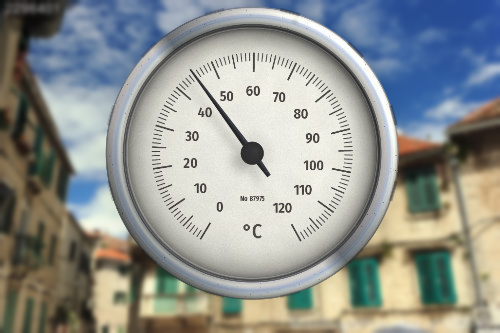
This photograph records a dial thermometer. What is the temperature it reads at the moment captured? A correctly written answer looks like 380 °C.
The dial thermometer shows 45 °C
